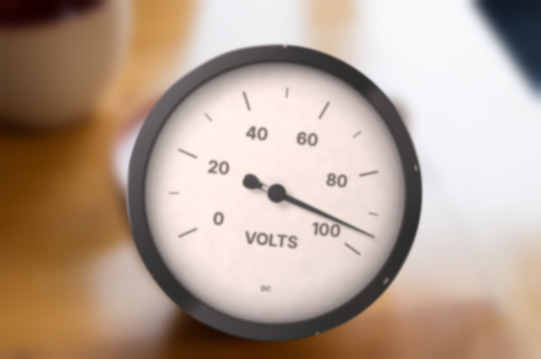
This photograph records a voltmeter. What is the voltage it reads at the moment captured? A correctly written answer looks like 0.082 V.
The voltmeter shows 95 V
